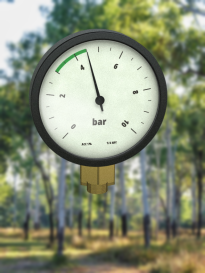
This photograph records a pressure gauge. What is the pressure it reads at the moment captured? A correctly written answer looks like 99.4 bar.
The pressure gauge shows 4.5 bar
